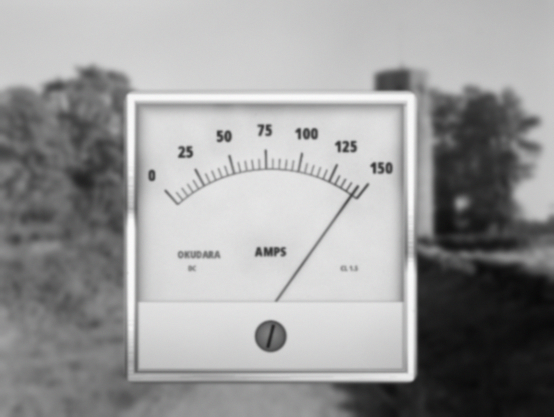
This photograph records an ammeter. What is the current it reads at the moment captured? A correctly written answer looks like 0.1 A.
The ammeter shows 145 A
